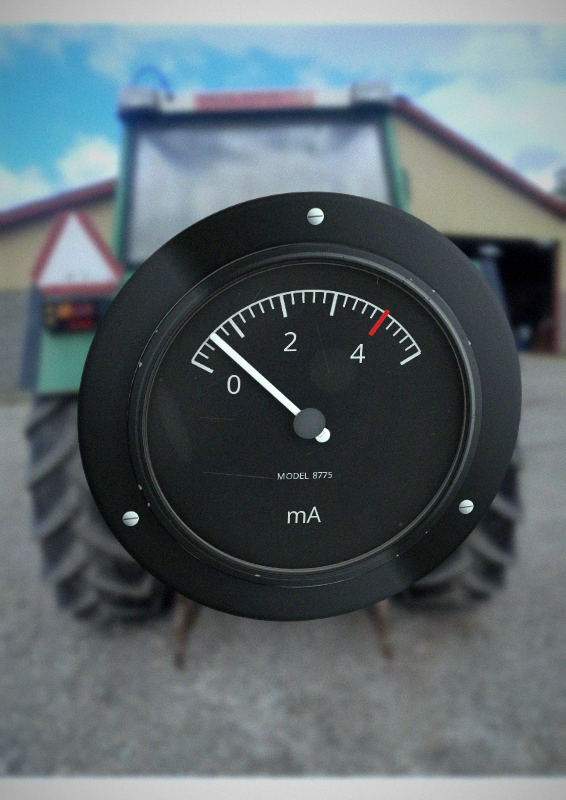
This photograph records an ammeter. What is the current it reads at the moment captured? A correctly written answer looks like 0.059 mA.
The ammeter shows 0.6 mA
